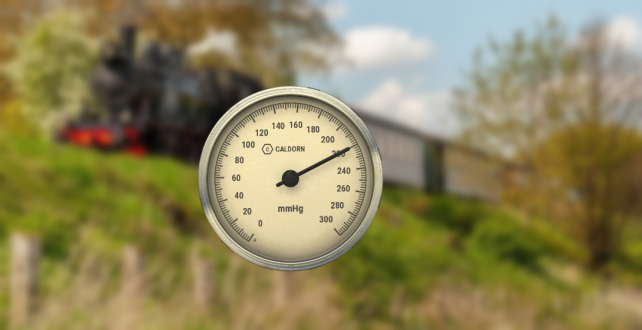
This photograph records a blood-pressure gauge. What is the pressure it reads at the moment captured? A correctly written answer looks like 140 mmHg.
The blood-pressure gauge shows 220 mmHg
